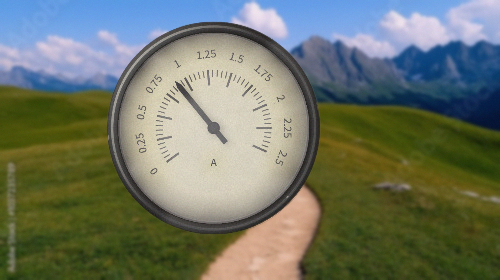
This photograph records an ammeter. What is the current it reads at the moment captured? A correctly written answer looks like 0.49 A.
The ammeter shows 0.9 A
